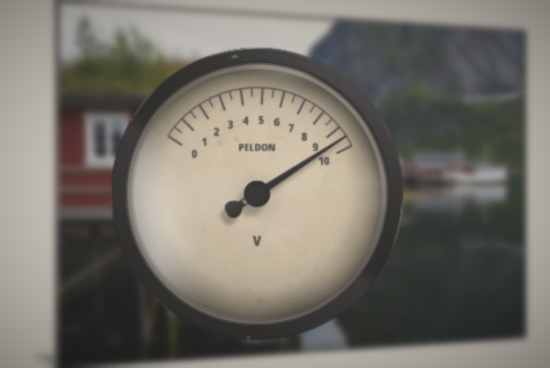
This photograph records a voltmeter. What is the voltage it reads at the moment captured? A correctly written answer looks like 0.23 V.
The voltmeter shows 9.5 V
